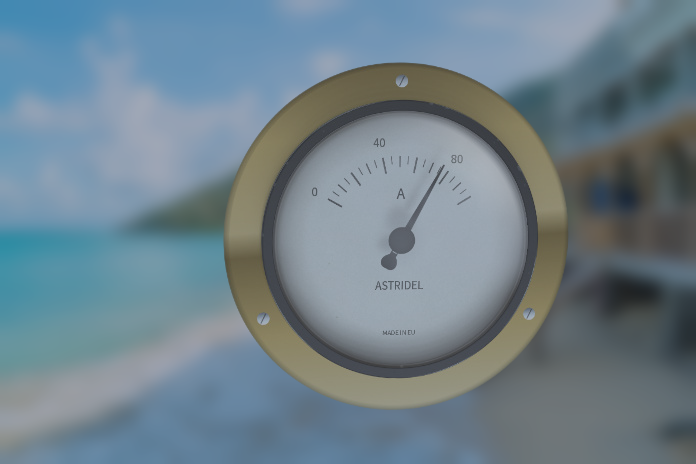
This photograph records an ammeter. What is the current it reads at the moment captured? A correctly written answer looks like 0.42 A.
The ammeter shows 75 A
